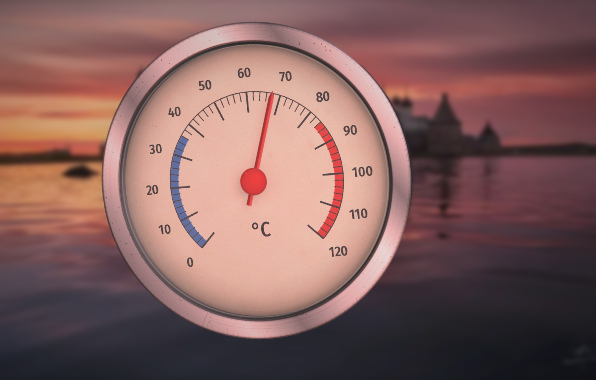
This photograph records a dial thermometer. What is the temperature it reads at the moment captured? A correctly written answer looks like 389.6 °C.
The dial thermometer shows 68 °C
